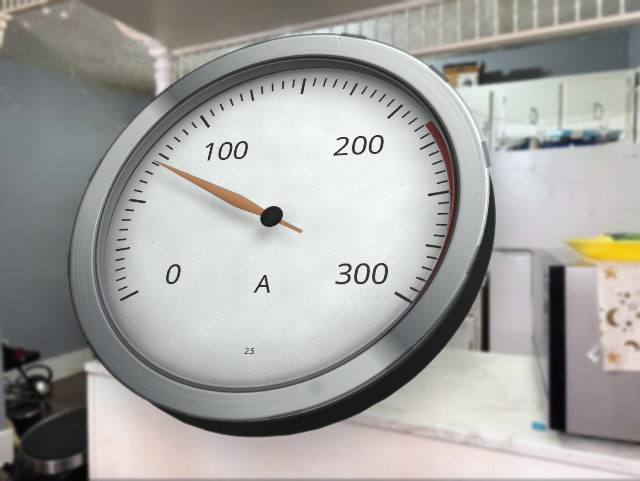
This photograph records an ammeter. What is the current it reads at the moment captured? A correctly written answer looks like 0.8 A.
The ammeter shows 70 A
